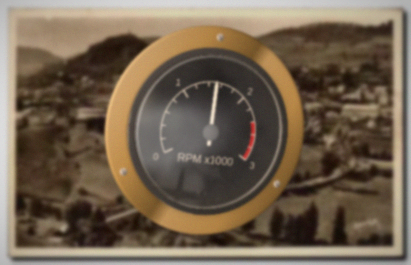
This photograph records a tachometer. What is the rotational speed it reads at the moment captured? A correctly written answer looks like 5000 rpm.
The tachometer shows 1500 rpm
